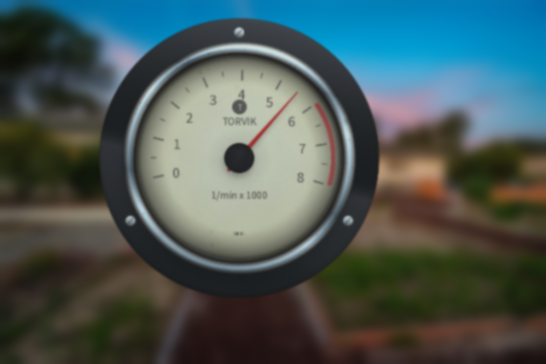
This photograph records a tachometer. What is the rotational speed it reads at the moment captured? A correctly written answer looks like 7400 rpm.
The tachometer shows 5500 rpm
